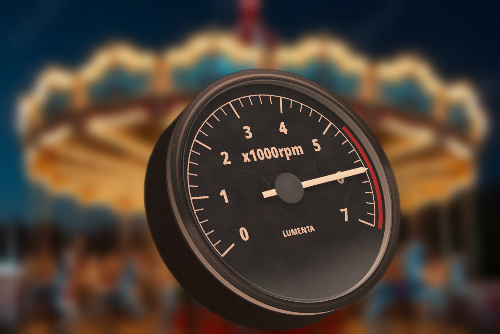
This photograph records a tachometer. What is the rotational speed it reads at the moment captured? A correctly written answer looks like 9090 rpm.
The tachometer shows 6000 rpm
